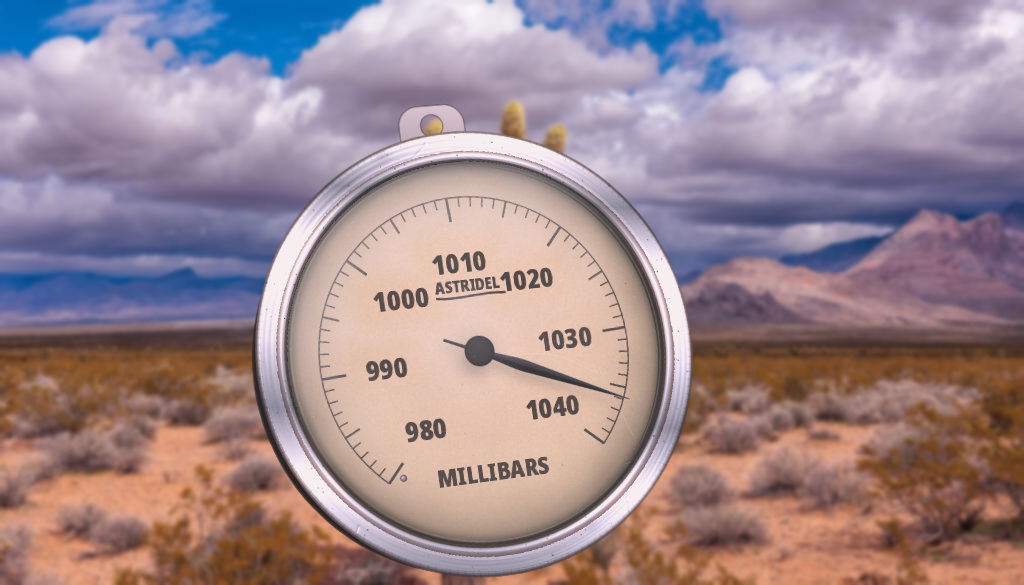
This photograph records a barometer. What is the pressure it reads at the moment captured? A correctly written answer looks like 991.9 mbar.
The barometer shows 1036 mbar
